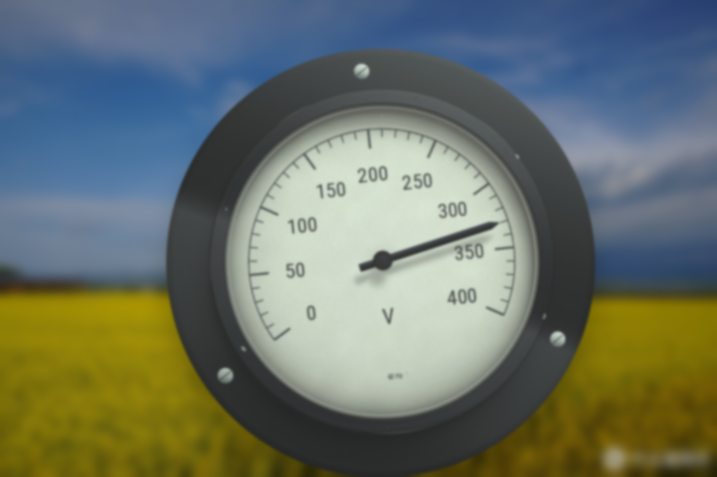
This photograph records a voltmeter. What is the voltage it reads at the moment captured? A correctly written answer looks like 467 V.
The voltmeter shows 330 V
